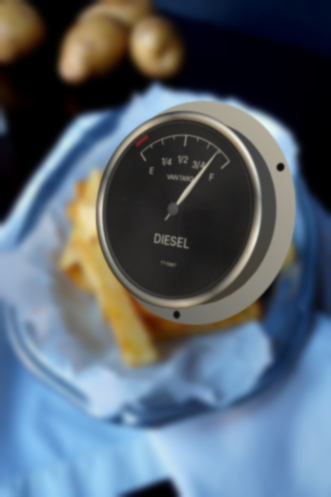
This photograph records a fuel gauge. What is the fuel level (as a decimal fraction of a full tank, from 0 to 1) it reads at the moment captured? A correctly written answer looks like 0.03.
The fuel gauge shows 0.875
